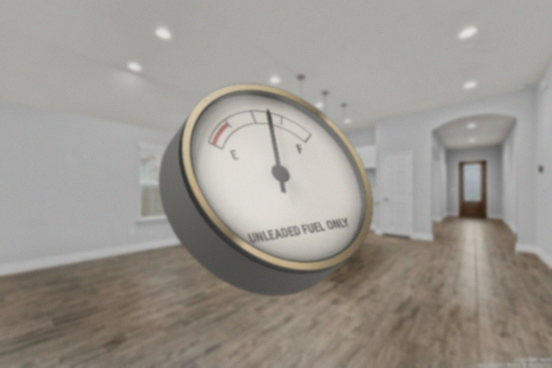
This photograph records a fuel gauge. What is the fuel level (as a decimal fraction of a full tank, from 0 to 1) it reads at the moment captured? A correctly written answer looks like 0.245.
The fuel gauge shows 0.625
